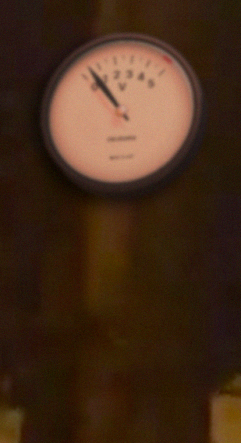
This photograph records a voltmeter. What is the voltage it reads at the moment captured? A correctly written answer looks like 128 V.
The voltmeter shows 0.5 V
